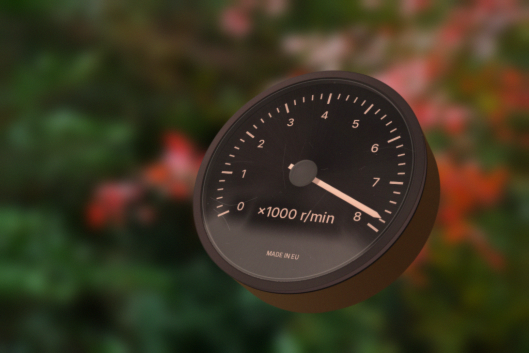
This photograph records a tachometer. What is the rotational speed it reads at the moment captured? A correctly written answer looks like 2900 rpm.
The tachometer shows 7800 rpm
